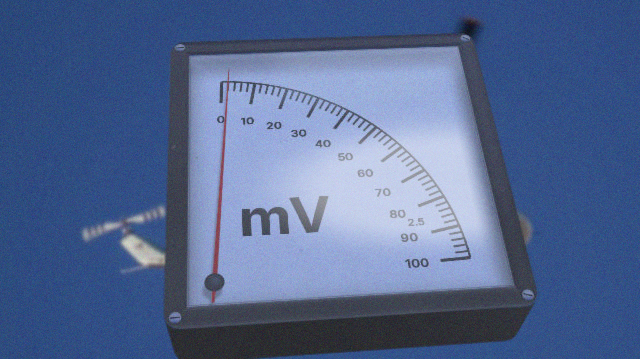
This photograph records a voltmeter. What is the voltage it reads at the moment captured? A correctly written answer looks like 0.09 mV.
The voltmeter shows 2 mV
